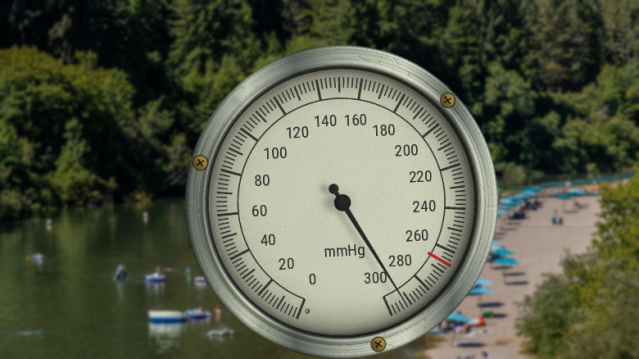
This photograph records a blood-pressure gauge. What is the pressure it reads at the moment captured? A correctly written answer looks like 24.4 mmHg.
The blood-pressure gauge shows 292 mmHg
